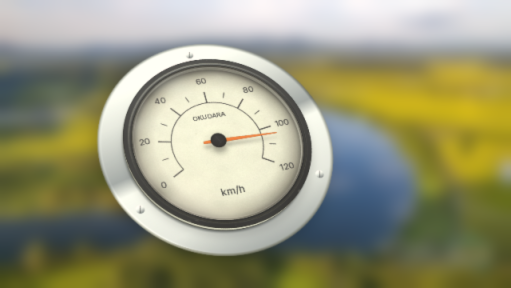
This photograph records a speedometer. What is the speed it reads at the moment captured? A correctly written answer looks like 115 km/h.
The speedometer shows 105 km/h
